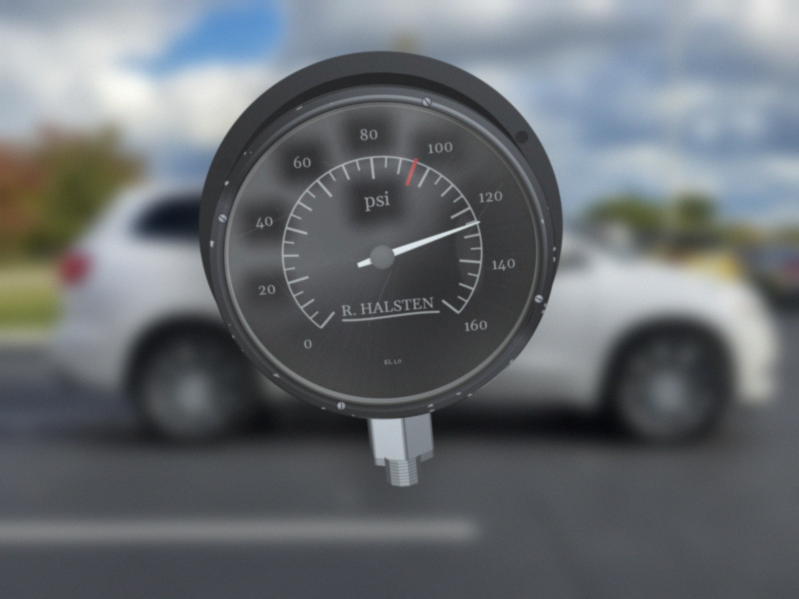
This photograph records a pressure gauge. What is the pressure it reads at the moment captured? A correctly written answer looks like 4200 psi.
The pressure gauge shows 125 psi
